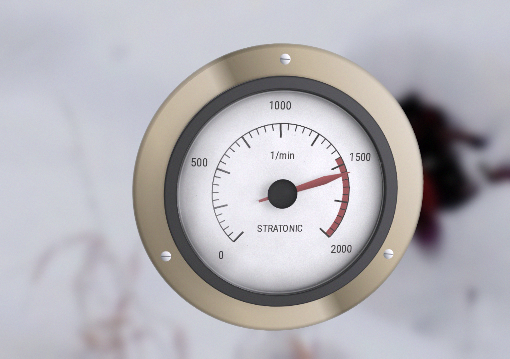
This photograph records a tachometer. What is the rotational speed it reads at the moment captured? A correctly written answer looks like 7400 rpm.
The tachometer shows 1550 rpm
